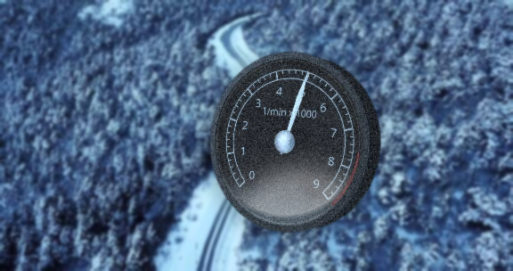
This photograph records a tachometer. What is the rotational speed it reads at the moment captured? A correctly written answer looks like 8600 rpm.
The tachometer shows 5000 rpm
